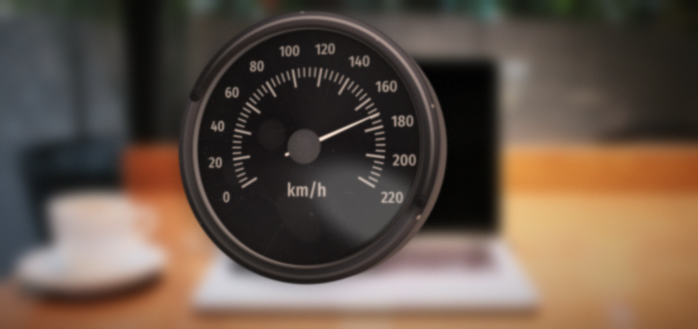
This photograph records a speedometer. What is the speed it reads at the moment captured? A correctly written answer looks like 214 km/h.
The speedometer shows 172 km/h
